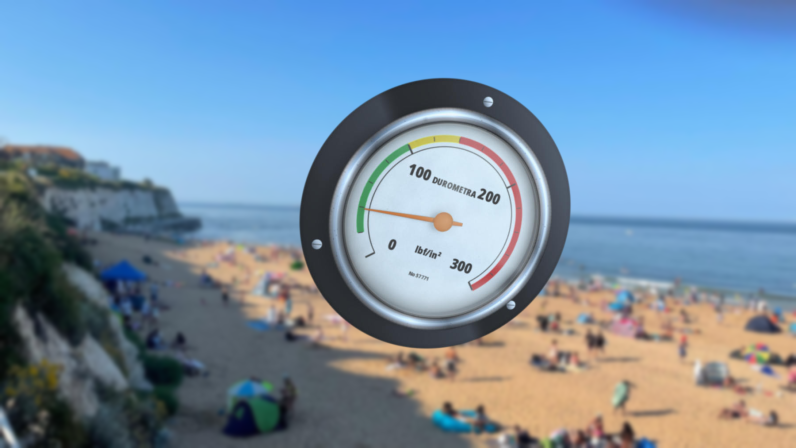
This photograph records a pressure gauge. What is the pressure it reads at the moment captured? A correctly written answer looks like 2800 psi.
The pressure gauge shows 40 psi
